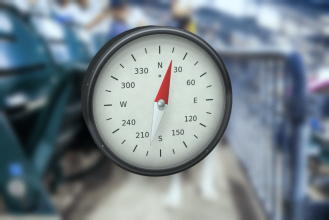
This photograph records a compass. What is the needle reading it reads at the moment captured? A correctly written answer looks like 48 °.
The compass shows 15 °
